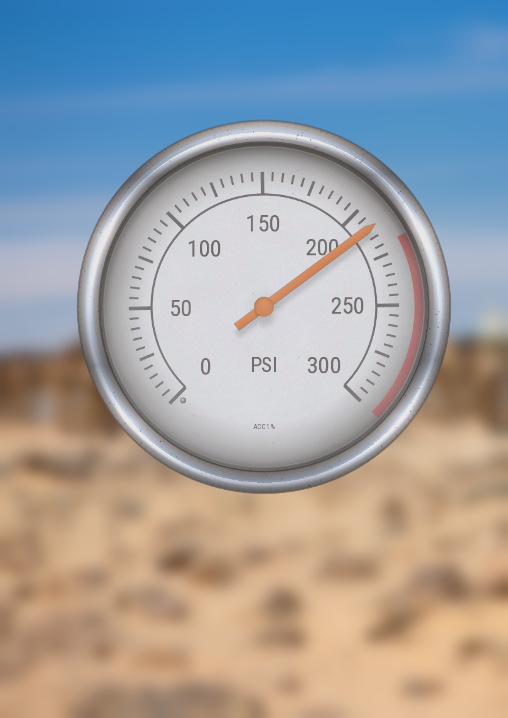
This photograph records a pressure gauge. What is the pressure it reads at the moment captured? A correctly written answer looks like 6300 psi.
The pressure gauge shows 210 psi
